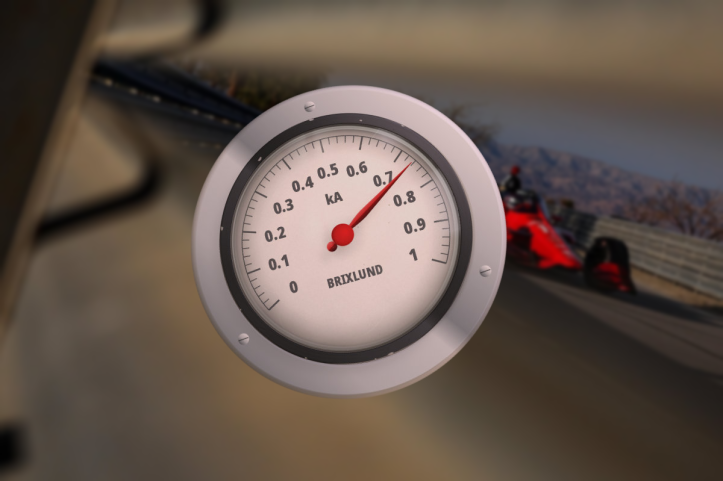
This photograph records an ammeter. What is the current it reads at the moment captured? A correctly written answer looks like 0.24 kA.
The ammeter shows 0.74 kA
